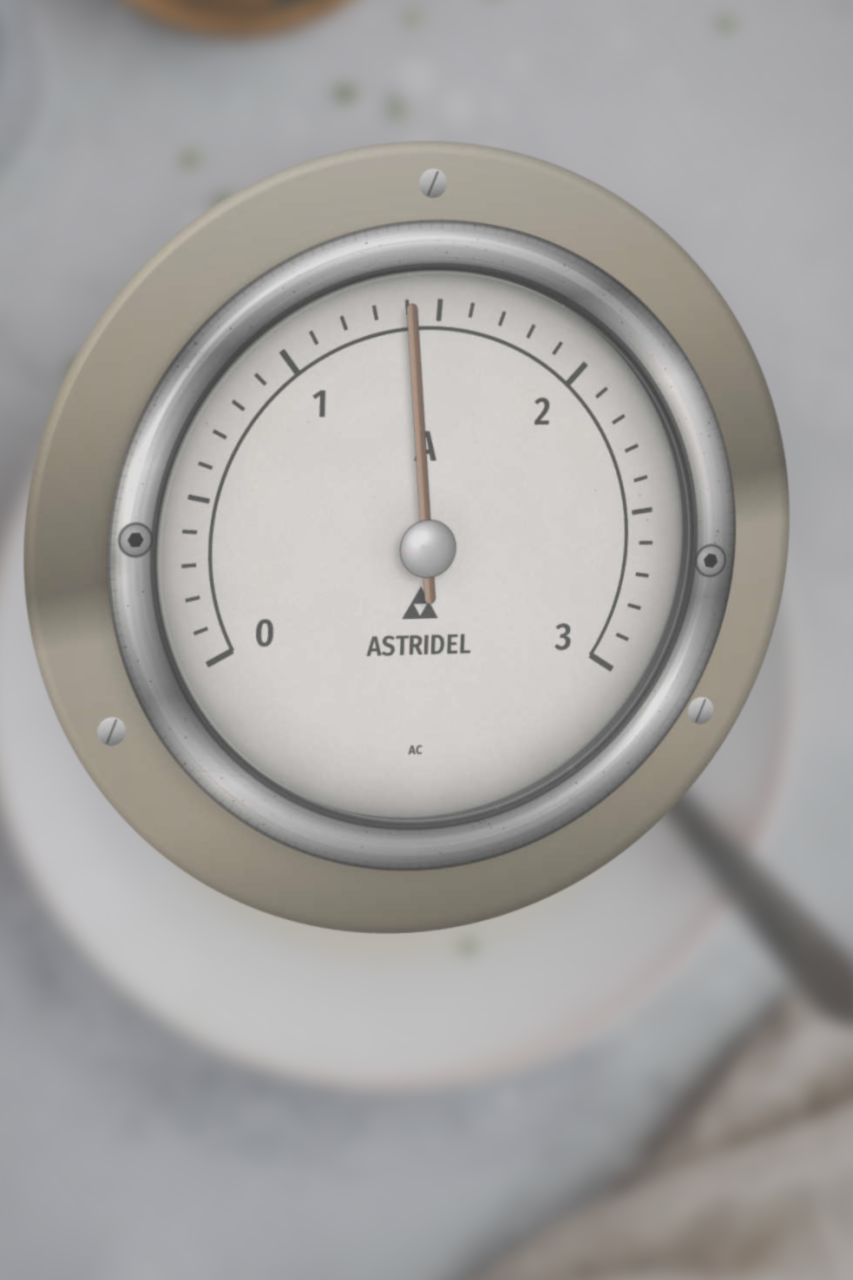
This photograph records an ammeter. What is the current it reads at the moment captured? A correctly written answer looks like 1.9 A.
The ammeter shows 1.4 A
